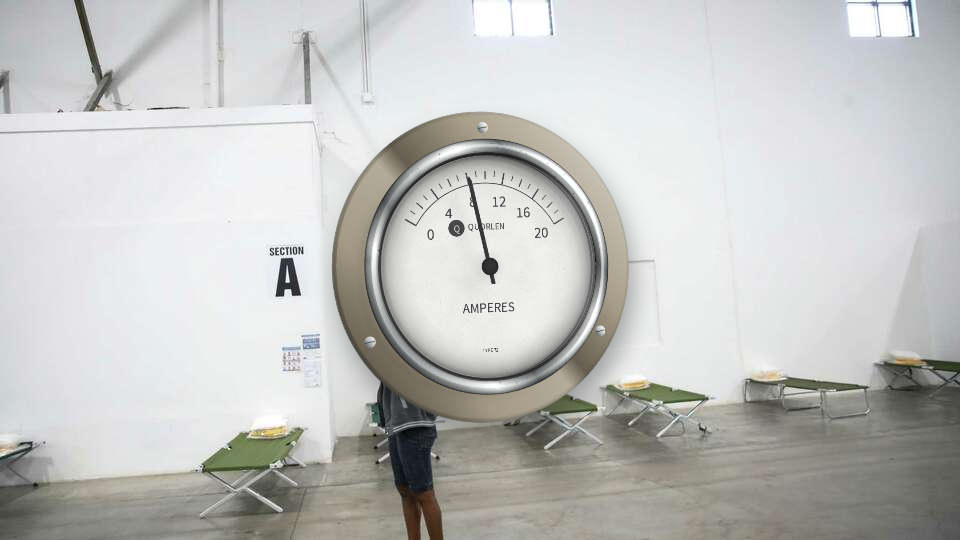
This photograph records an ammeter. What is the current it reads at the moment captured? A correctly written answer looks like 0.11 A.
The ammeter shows 8 A
